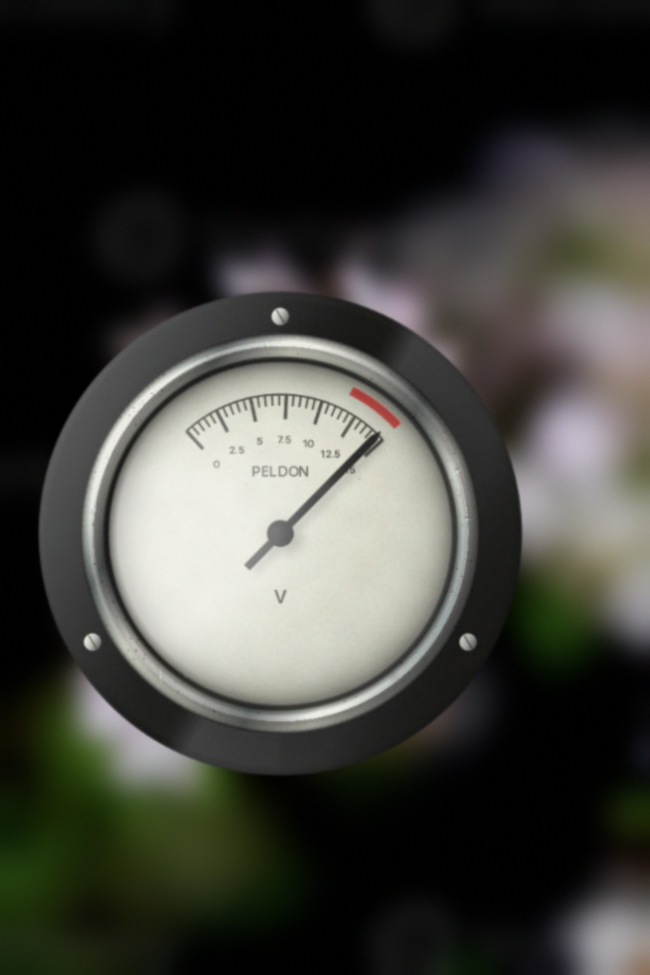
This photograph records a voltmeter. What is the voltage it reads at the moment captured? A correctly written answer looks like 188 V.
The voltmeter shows 14.5 V
